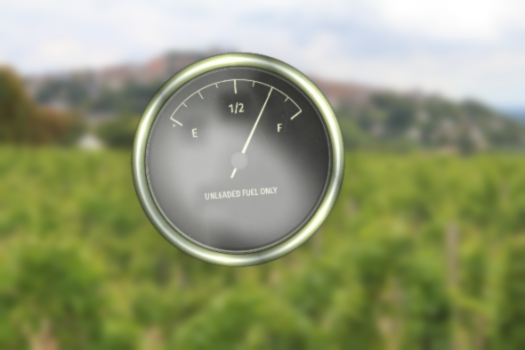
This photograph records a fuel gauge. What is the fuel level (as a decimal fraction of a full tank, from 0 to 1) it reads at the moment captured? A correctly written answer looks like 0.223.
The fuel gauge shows 0.75
